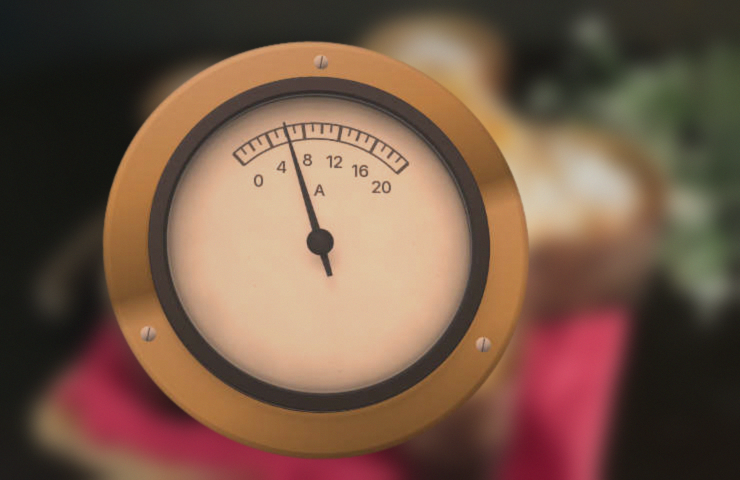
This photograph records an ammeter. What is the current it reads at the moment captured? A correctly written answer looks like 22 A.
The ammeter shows 6 A
